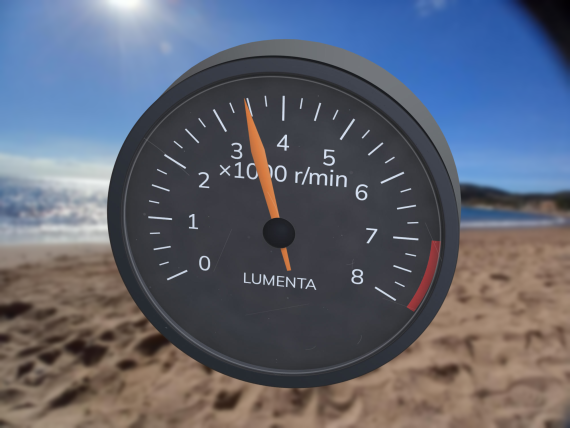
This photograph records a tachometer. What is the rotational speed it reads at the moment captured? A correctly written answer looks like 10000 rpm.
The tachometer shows 3500 rpm
